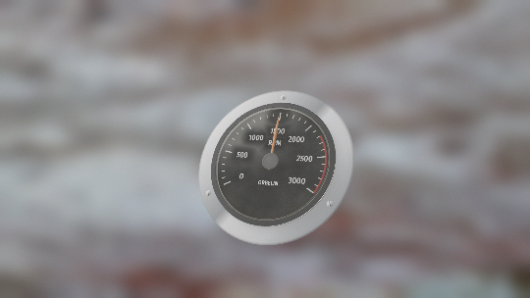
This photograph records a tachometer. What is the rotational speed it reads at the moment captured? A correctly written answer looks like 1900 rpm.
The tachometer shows 1500 rpm
